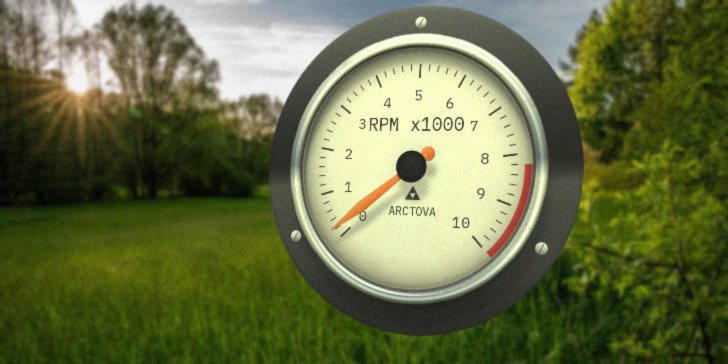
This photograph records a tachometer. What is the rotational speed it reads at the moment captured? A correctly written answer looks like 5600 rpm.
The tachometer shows 200 rpm
